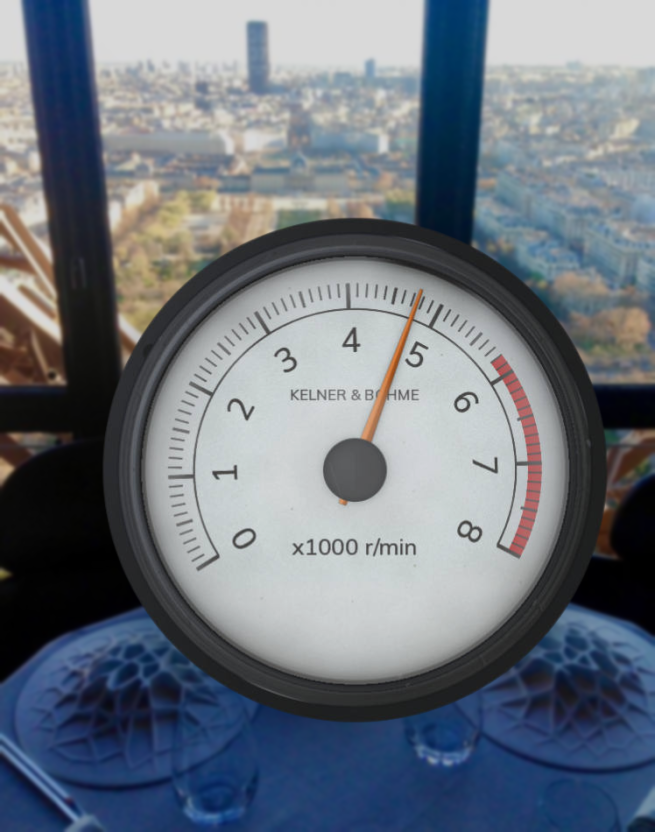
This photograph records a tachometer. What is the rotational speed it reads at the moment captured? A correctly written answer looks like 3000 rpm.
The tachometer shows 4750 rpm
